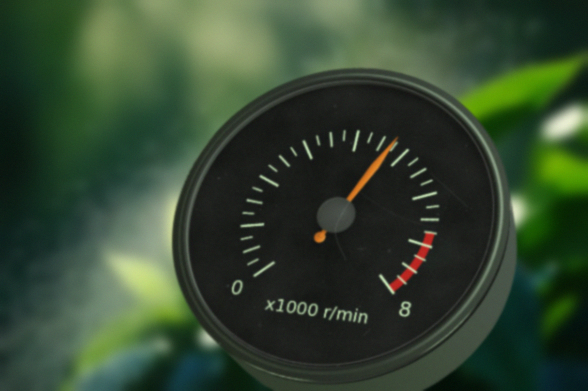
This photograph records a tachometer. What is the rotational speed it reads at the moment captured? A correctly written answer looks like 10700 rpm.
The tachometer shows 4750 rpm
